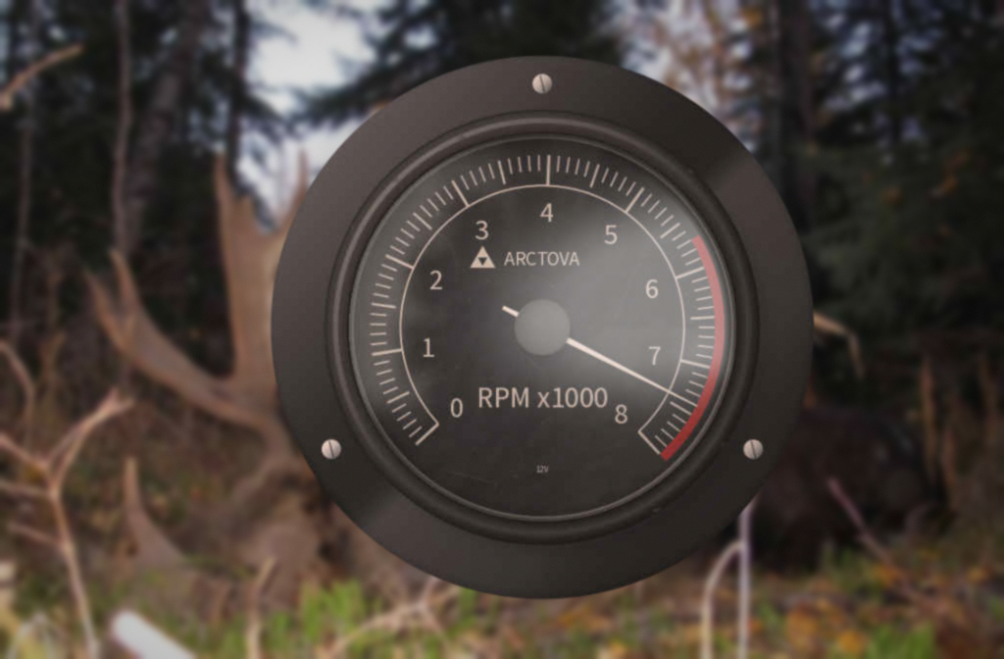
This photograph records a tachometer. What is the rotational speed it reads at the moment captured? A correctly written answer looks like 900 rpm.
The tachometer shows 7400 rpm
